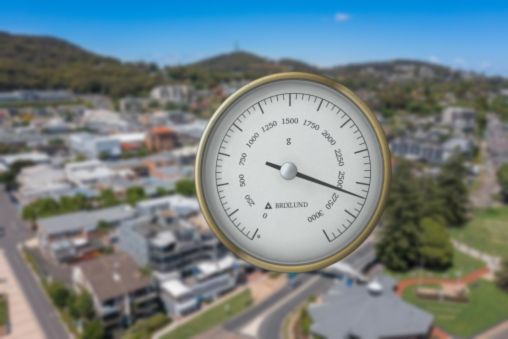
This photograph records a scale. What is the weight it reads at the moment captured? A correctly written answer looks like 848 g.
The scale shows 2600 g
